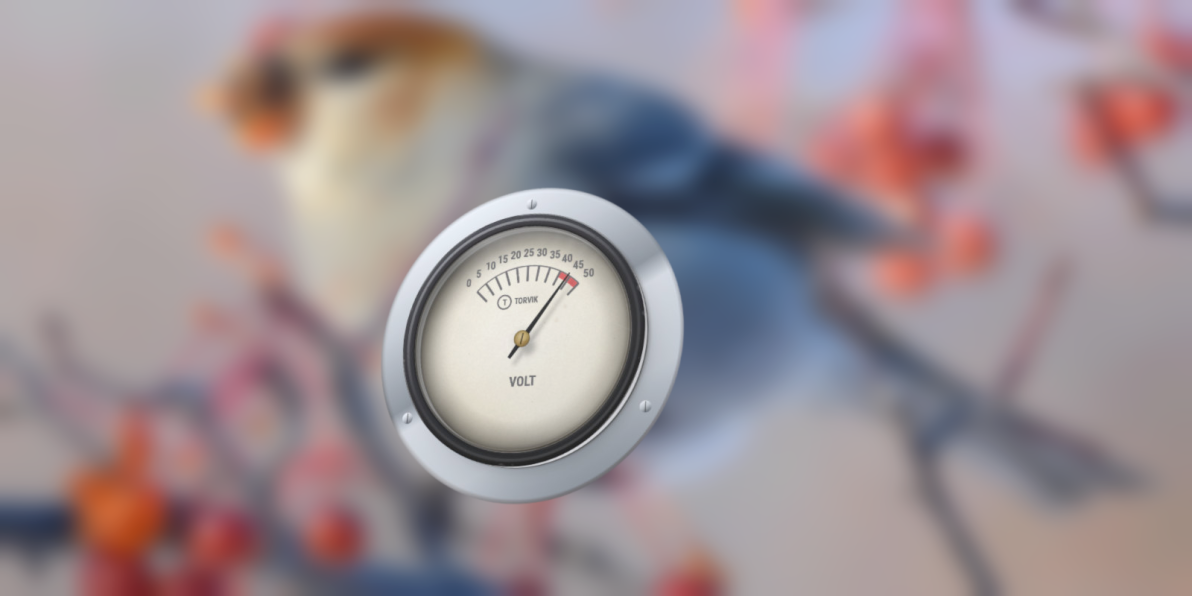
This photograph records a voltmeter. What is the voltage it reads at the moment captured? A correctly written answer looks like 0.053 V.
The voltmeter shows 45 V
